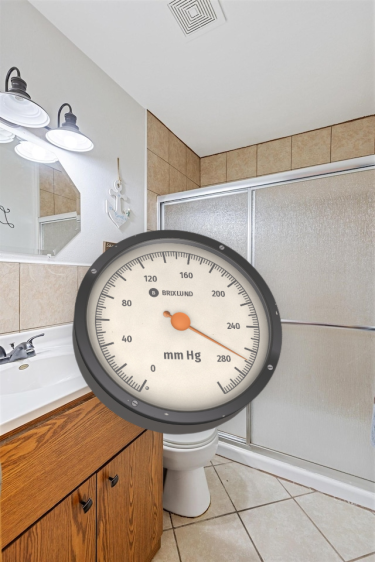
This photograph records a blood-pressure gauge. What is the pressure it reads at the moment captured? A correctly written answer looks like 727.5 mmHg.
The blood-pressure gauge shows 270 mmHg
